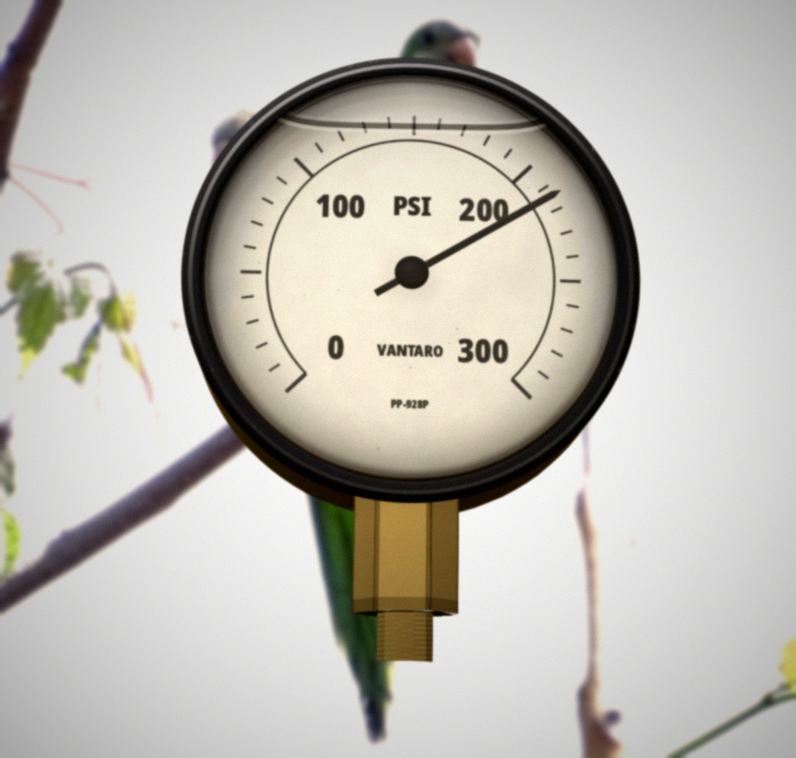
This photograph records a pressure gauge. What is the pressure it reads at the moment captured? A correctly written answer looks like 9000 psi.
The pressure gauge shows 215 psi
